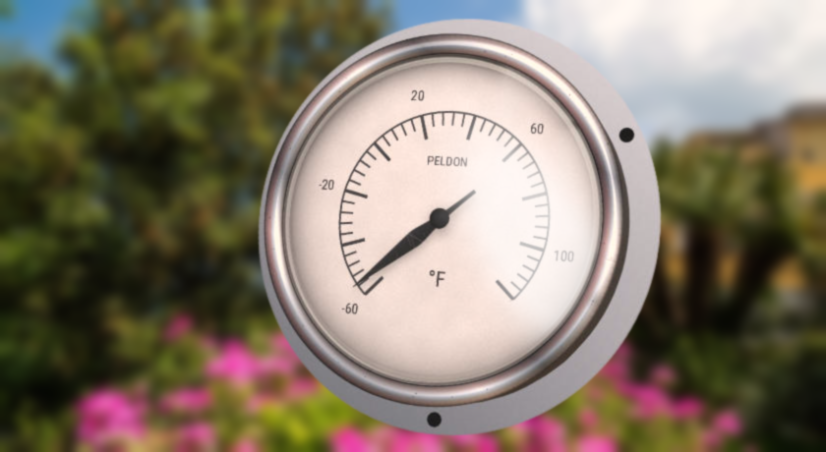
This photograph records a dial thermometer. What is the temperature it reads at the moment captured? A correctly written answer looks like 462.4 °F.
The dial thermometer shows -56 °F
